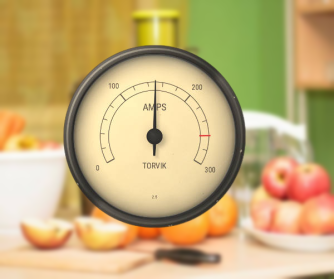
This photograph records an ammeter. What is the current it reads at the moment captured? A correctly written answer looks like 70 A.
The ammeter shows 150 A
